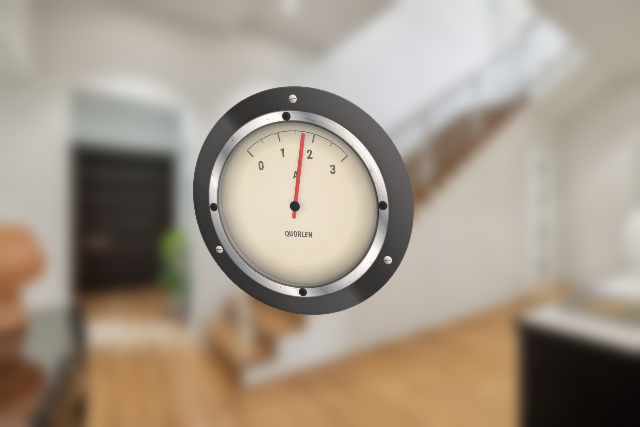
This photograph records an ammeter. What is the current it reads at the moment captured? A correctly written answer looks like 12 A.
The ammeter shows 1.75 A
